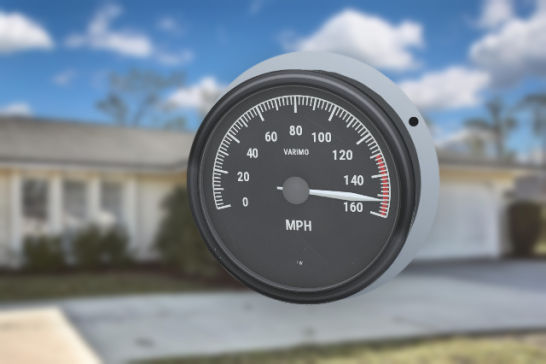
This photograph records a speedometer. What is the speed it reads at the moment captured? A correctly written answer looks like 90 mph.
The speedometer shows 152 mph
